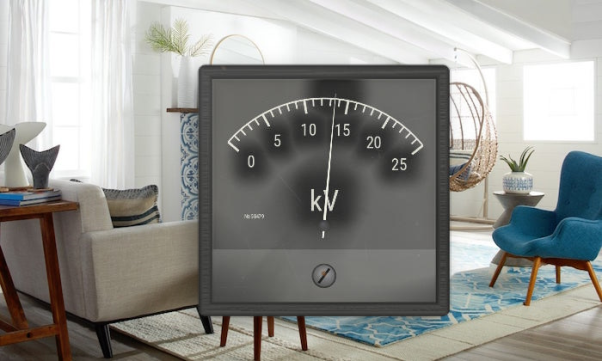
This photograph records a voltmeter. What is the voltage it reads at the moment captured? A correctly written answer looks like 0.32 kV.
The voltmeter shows 13.5 kV
